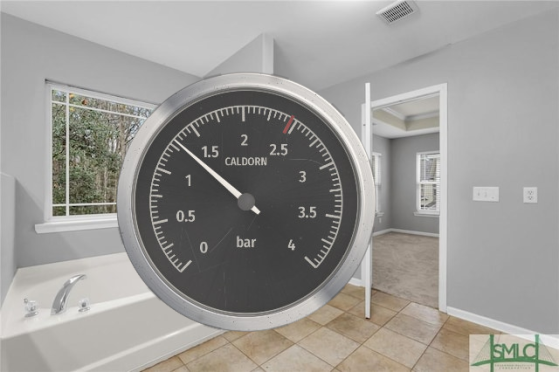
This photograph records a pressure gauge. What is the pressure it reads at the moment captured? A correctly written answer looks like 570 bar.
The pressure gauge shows 1.3 bar
